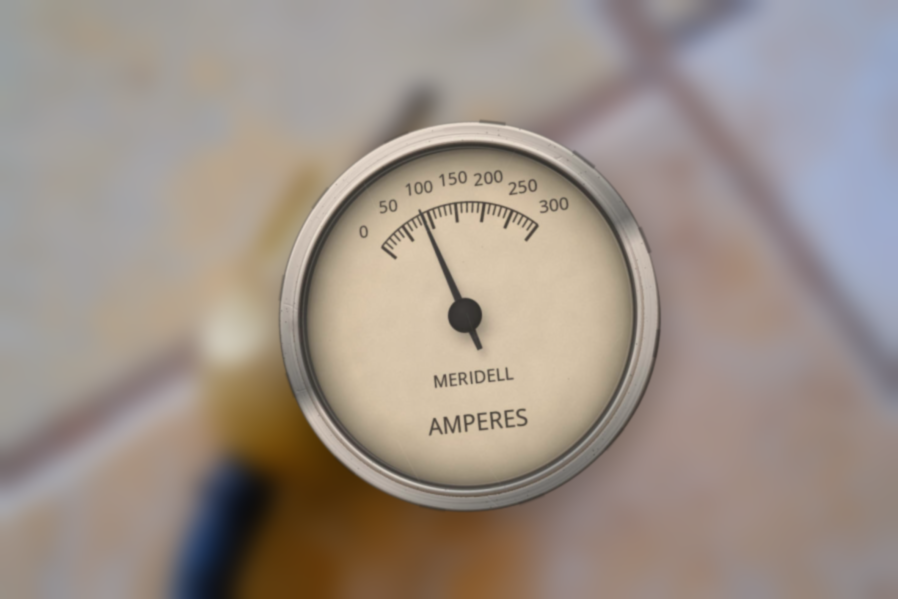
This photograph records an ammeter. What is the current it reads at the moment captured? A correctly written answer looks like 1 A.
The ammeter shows 90 A
